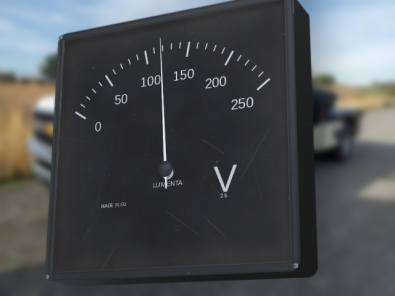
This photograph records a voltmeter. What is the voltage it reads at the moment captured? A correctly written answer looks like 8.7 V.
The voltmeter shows 120 V
